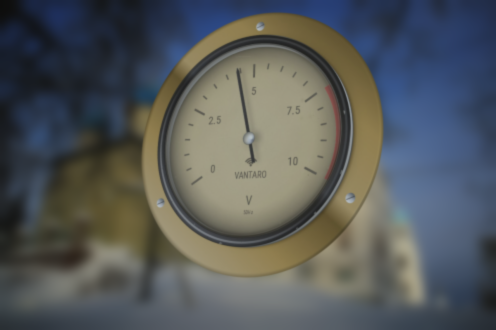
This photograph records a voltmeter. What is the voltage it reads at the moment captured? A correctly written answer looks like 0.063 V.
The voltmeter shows 4.5 V
